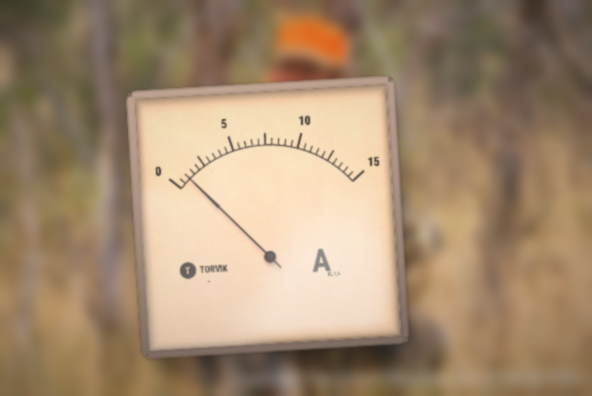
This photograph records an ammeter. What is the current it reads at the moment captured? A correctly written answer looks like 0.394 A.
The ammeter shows 1 A
